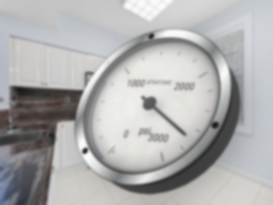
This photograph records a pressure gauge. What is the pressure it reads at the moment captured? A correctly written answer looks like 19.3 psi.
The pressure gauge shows 2700 psi
